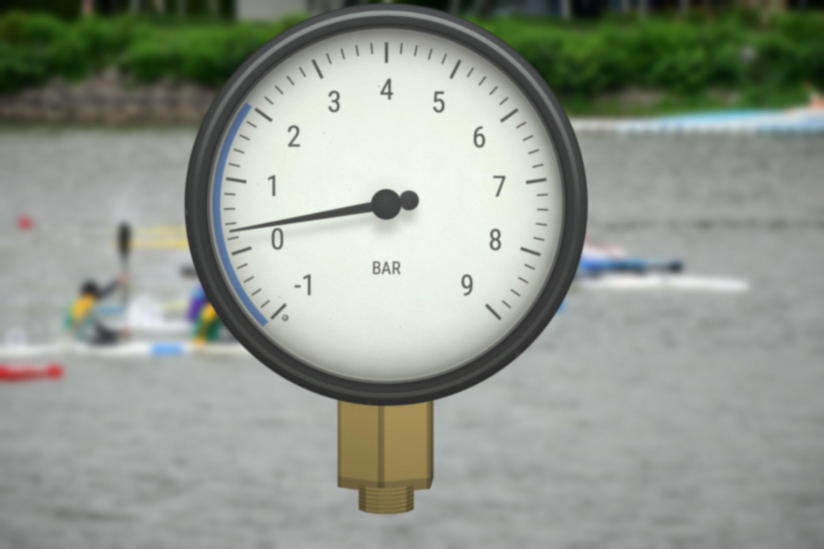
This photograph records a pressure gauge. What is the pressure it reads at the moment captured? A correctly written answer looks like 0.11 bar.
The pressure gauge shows 0.3 bar
